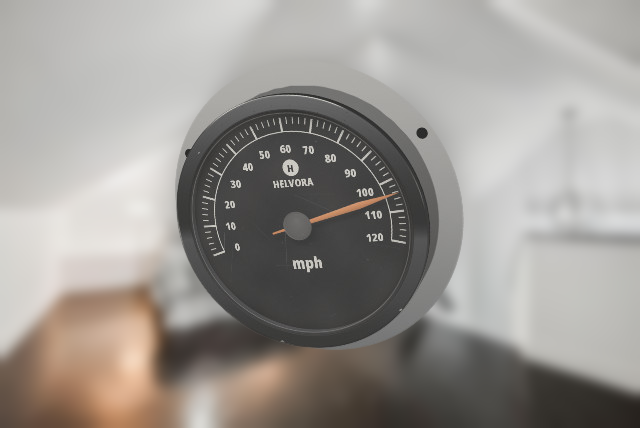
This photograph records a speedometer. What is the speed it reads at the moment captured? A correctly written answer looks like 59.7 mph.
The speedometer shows 104 mph
